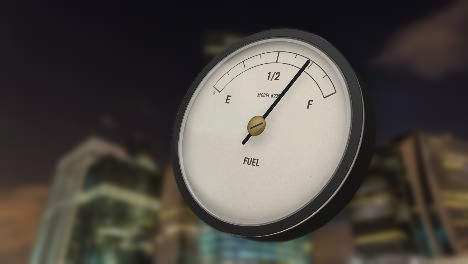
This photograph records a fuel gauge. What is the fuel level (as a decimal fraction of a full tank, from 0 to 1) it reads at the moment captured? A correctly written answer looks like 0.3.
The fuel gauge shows 0.75
